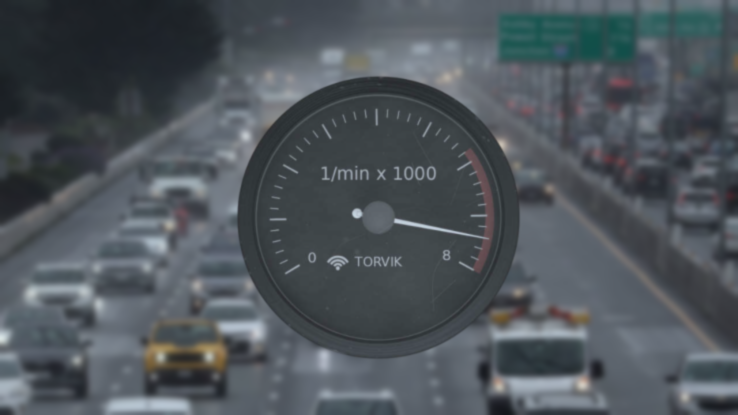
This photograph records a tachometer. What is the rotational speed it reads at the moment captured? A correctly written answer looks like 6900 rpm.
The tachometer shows 7400 rpm
